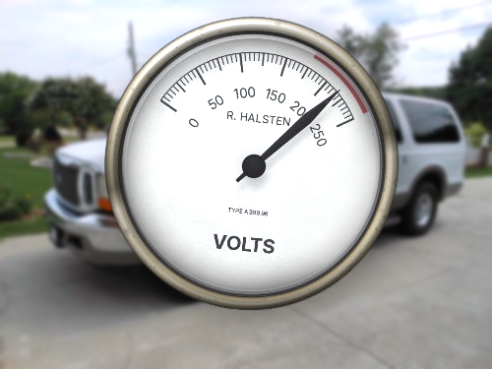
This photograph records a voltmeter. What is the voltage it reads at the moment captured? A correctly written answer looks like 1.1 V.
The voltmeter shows 215 V
